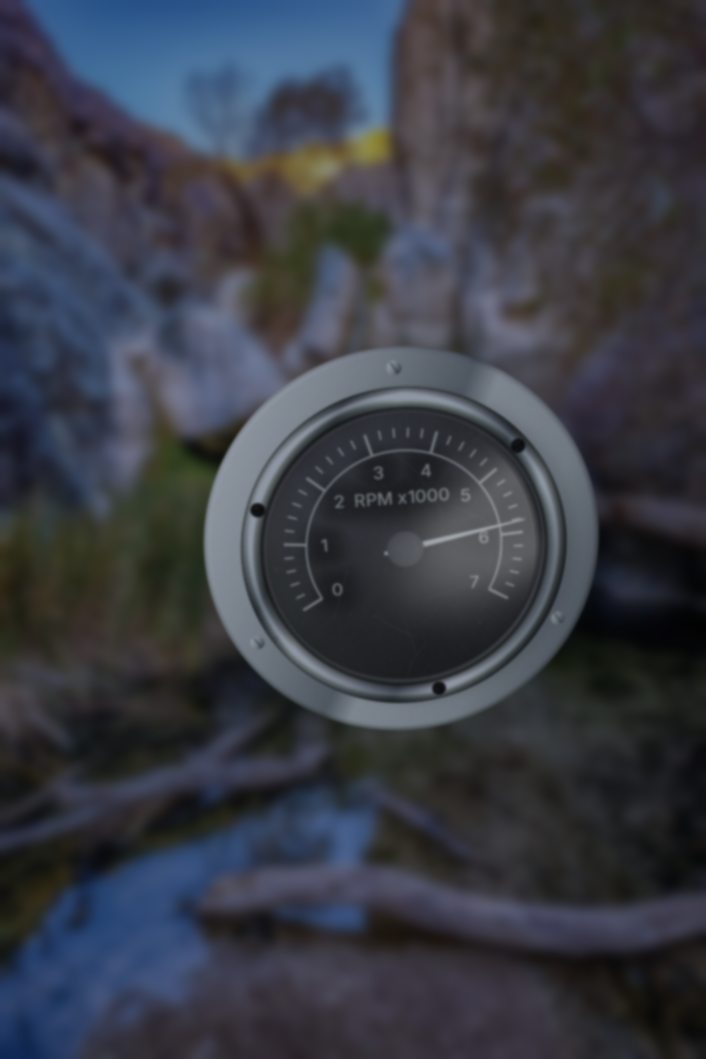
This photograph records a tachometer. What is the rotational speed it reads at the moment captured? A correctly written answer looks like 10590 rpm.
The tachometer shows 5800 rpm
